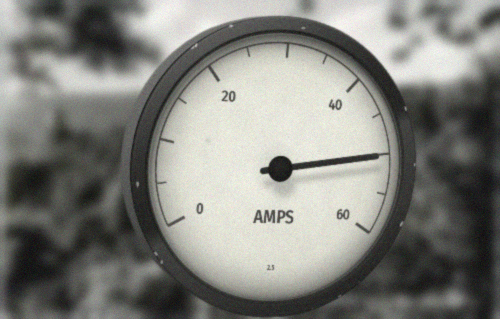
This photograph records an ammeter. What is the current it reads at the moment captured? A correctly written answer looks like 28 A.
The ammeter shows 50 A
